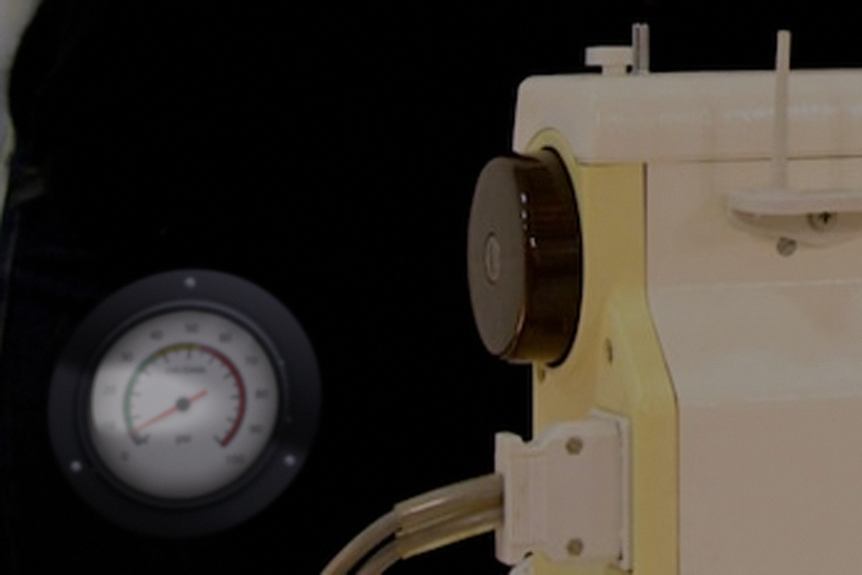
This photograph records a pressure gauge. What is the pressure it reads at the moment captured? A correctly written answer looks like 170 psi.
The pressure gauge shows 5 psi
